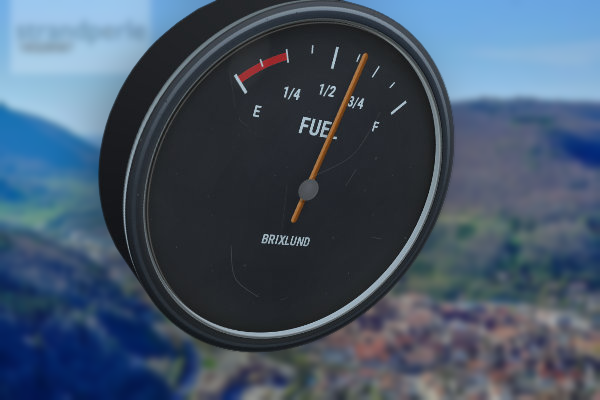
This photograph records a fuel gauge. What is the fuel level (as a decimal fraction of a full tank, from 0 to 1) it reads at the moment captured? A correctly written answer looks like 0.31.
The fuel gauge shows 0.625
